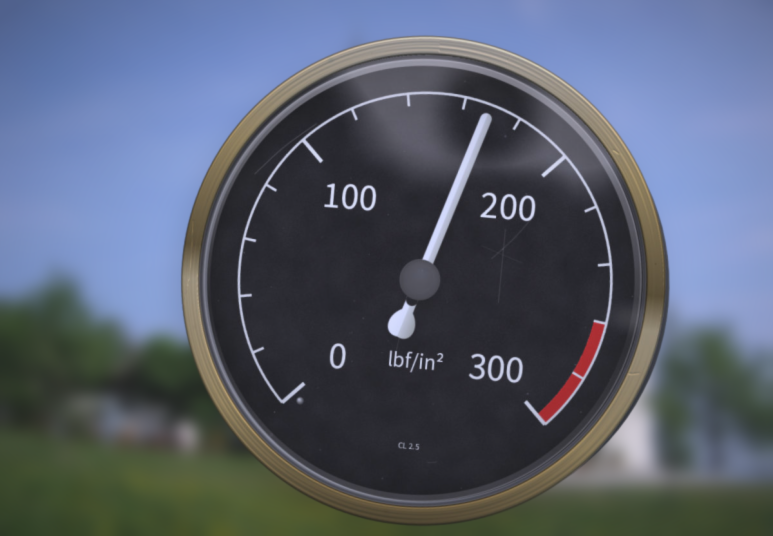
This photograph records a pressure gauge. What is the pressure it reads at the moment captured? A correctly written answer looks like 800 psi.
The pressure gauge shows 170 psi
